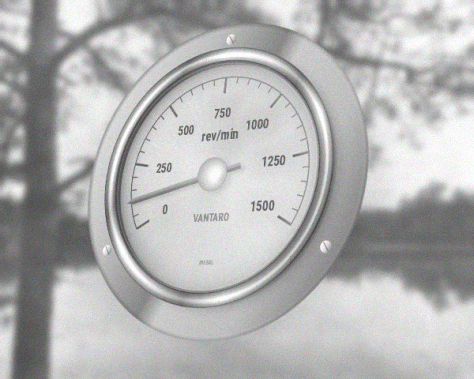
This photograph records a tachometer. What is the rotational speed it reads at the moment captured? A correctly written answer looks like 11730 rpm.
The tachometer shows 100 rpm
